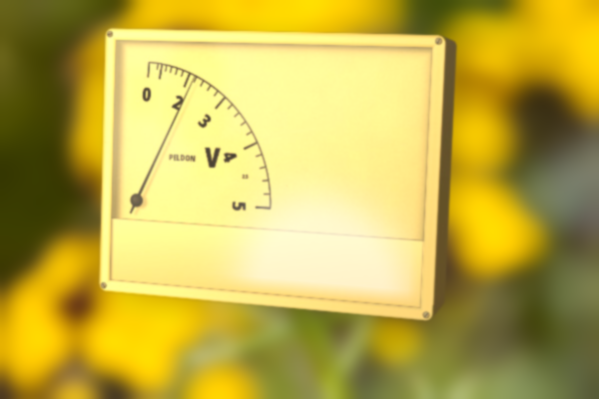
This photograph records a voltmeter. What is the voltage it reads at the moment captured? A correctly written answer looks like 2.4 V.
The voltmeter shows 2.2 V
